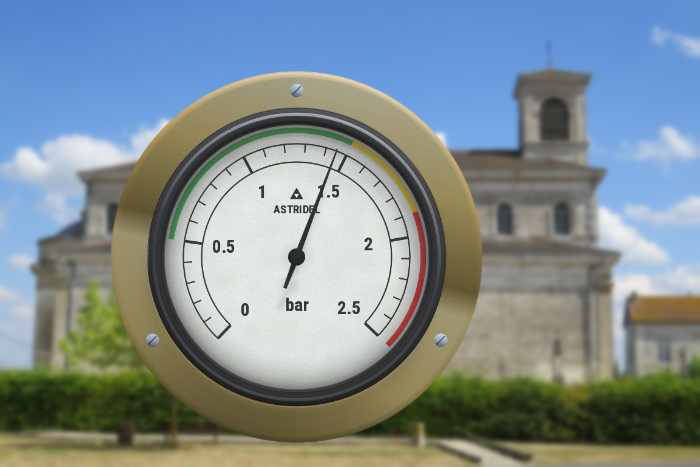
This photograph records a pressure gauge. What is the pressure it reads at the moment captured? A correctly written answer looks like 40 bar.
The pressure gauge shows 1.45 bar
